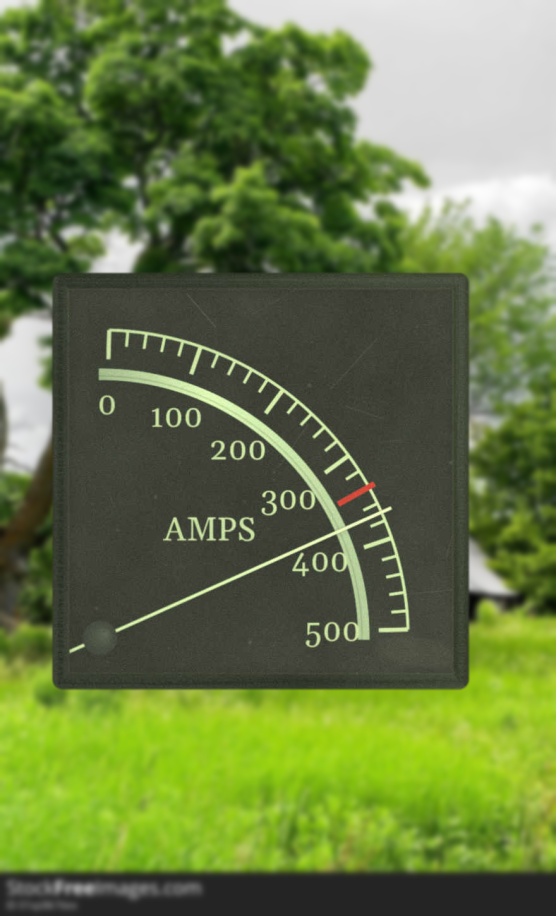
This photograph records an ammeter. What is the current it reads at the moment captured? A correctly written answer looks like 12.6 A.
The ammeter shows 370 A
